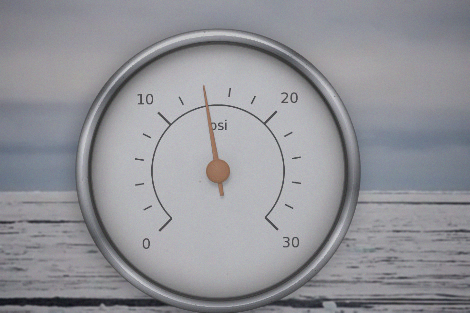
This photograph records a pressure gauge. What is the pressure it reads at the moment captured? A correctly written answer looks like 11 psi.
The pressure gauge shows 14 psi
